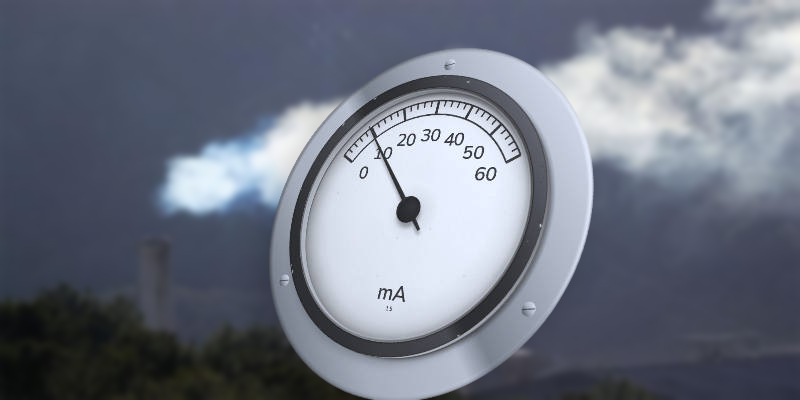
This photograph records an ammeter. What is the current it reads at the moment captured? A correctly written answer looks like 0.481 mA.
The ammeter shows 10 mA
